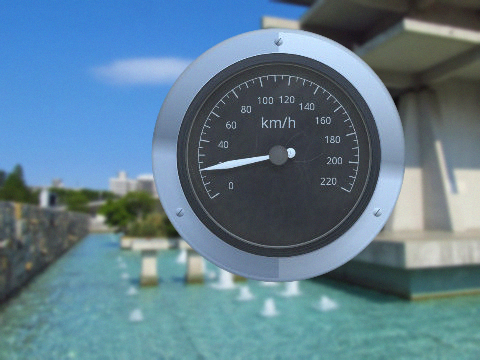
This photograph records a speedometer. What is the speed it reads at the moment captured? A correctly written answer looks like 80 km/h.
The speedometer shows 20 km/h
